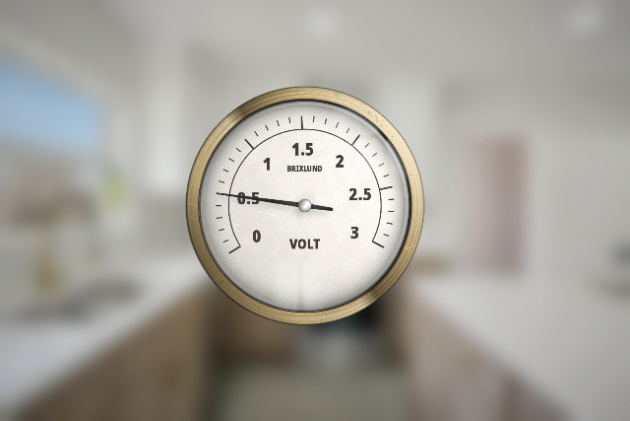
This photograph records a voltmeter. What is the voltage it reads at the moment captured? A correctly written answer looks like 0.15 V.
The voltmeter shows 0.5 V
